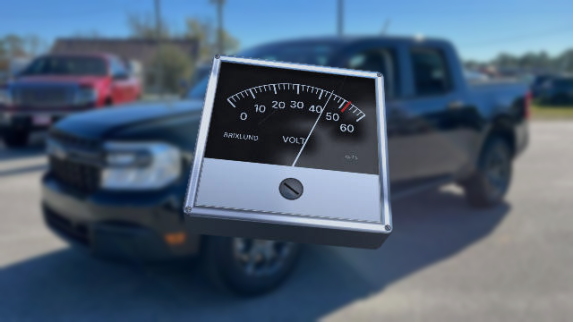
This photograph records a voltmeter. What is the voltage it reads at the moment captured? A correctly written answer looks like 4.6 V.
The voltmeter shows 44 V
